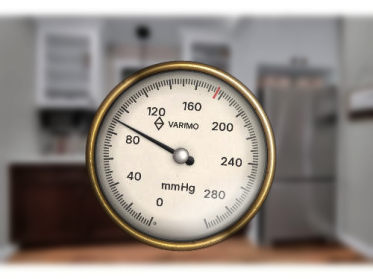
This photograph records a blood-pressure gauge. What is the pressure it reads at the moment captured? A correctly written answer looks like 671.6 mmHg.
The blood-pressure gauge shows 90 mmHg
